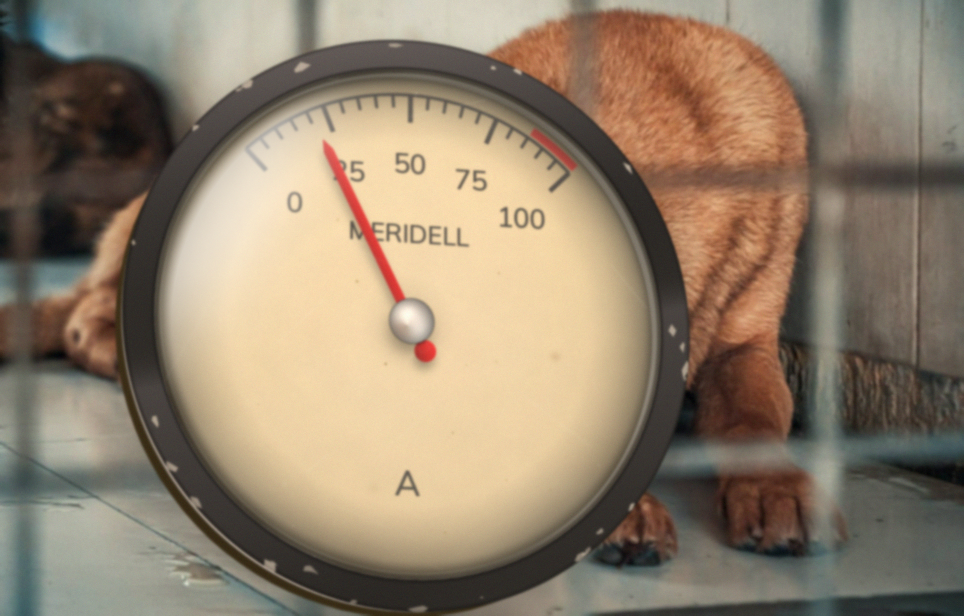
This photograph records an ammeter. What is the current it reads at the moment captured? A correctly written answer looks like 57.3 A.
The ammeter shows 20 A
